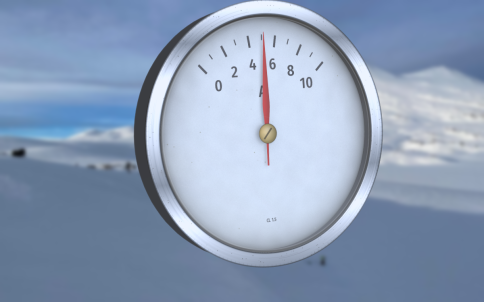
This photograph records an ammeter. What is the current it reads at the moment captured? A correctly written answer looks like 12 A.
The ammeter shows 5 A
